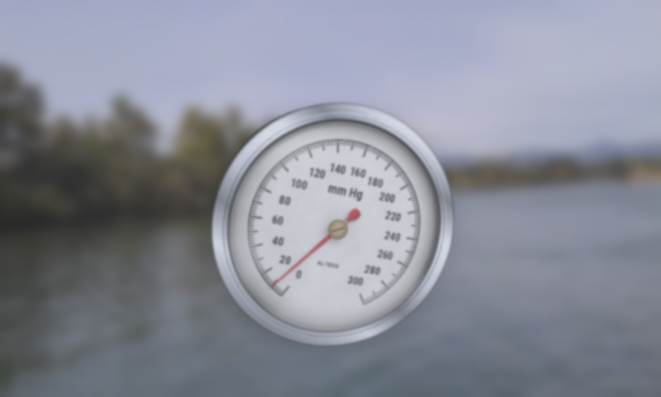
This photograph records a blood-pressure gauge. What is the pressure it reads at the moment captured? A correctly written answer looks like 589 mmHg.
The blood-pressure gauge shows 10 mmHg
